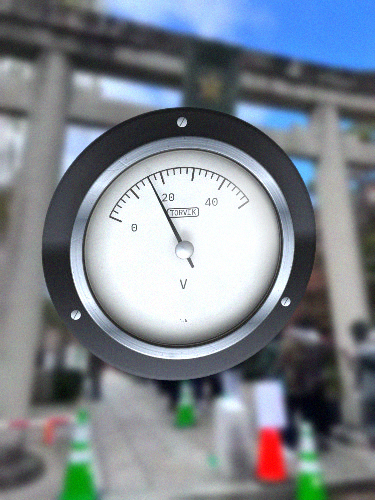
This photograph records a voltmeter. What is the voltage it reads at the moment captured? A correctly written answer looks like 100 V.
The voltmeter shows 16 V
